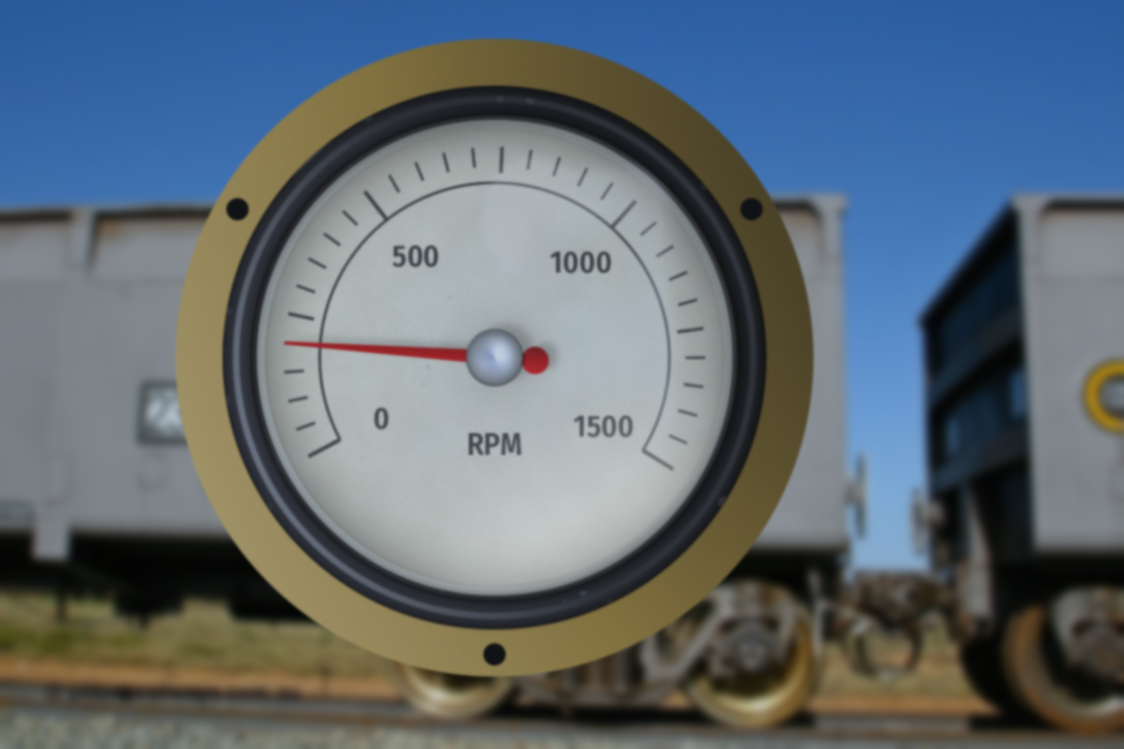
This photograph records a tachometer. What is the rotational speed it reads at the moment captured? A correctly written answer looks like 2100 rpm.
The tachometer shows 200 rpm
